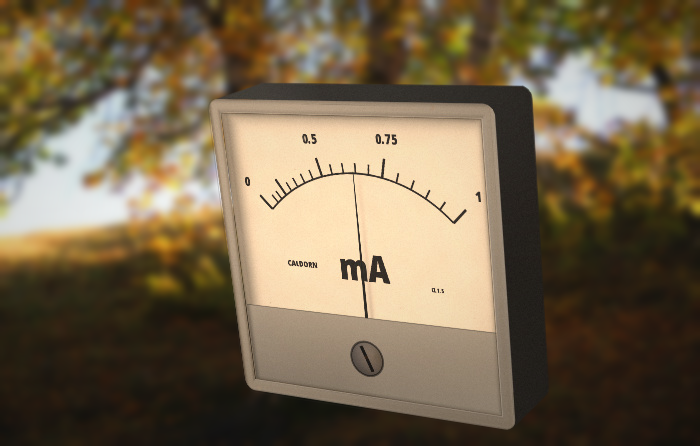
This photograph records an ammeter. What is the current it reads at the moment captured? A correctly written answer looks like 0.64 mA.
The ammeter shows 0.65 mA
